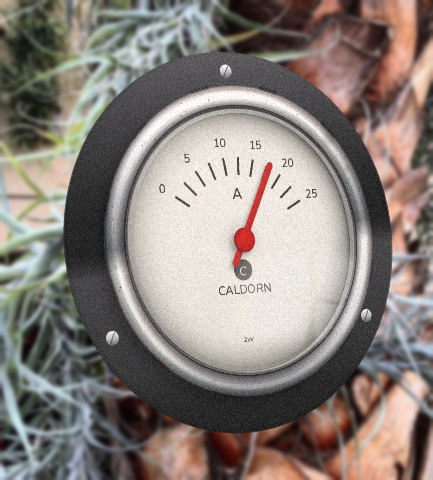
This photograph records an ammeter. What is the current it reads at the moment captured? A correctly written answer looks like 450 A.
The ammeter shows 17.5 A
